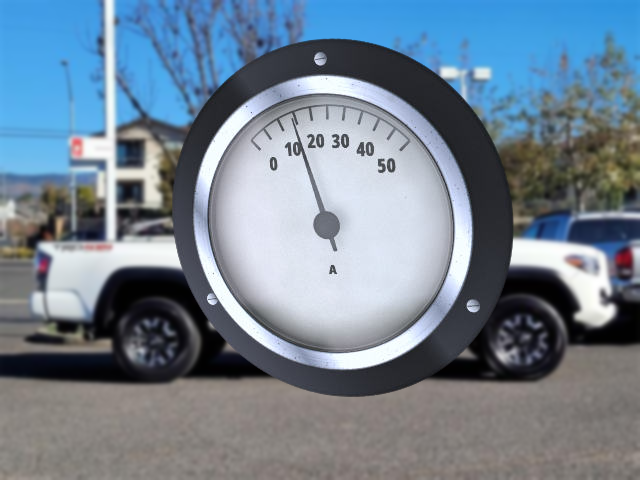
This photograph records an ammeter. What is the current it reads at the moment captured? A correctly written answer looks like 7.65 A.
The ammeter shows 15 A
